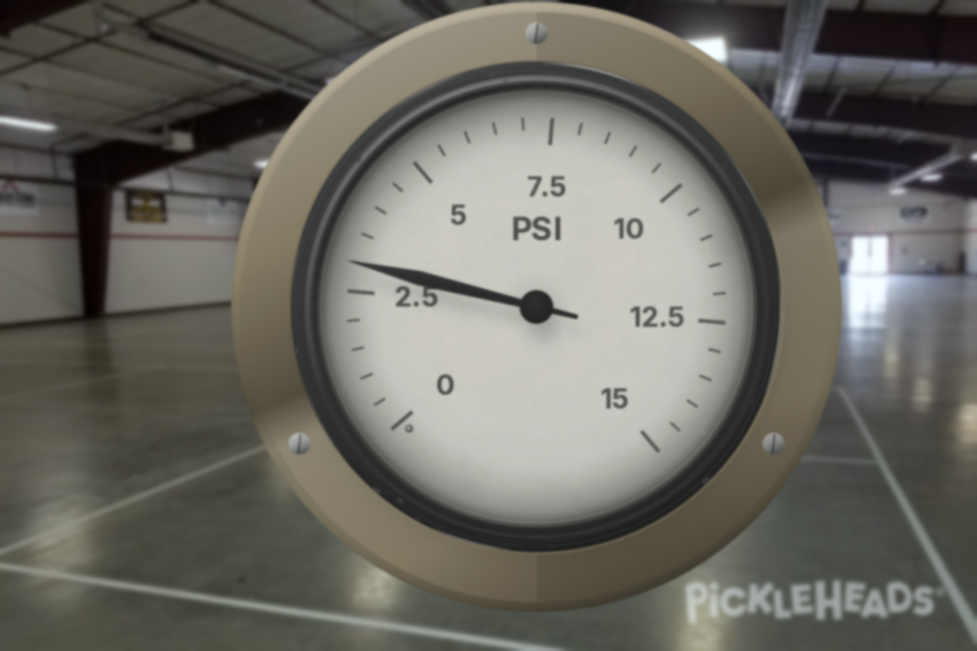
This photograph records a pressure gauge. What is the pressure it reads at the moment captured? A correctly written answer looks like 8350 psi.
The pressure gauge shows 3 psi
